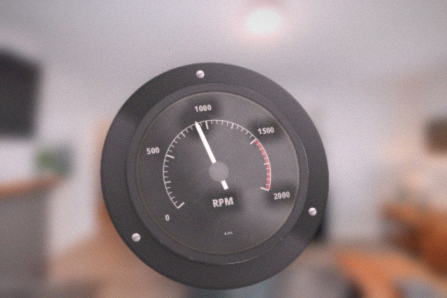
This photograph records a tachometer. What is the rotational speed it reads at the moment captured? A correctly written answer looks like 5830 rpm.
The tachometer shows 900 rpm
